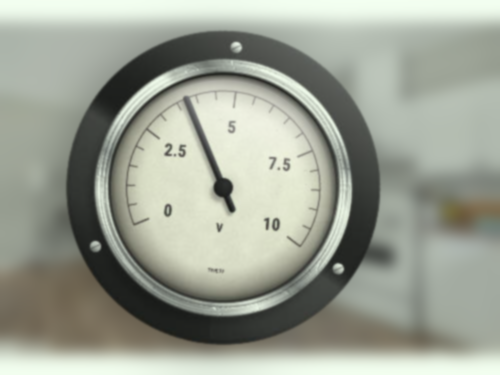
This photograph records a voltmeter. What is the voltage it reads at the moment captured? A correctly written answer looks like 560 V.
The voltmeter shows 3.75 V
